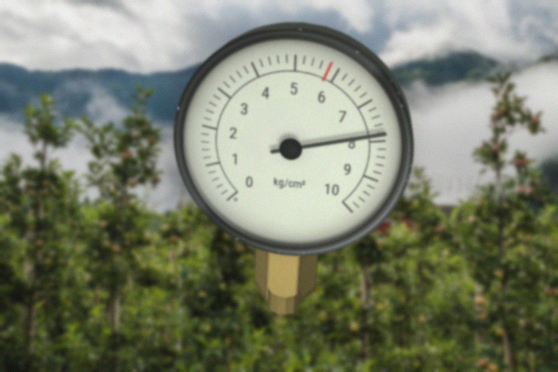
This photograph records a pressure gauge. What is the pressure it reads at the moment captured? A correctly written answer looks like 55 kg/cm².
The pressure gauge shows 7.8 kg/cm²
